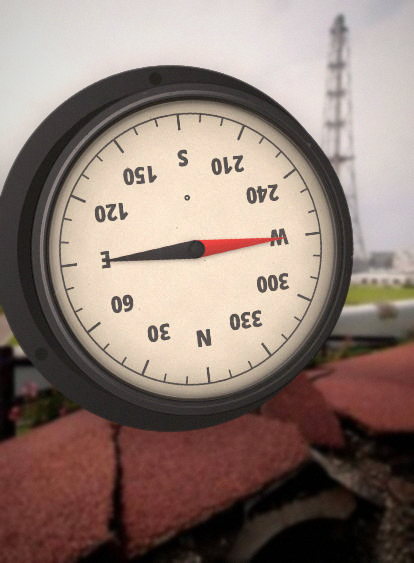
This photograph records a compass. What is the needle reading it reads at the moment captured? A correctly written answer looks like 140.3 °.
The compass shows 270 °
